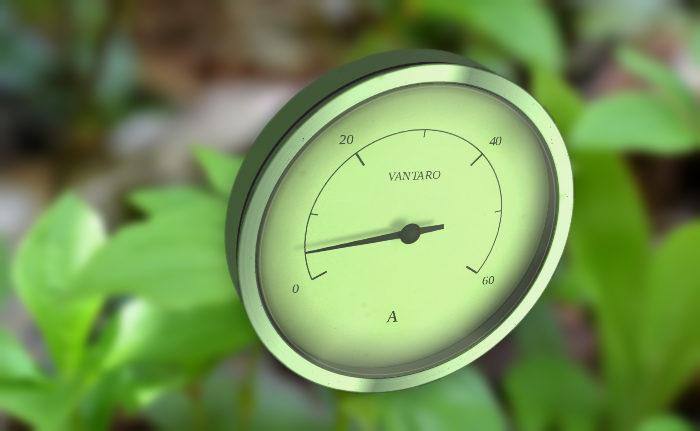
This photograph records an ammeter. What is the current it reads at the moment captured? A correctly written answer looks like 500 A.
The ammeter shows 5 A
